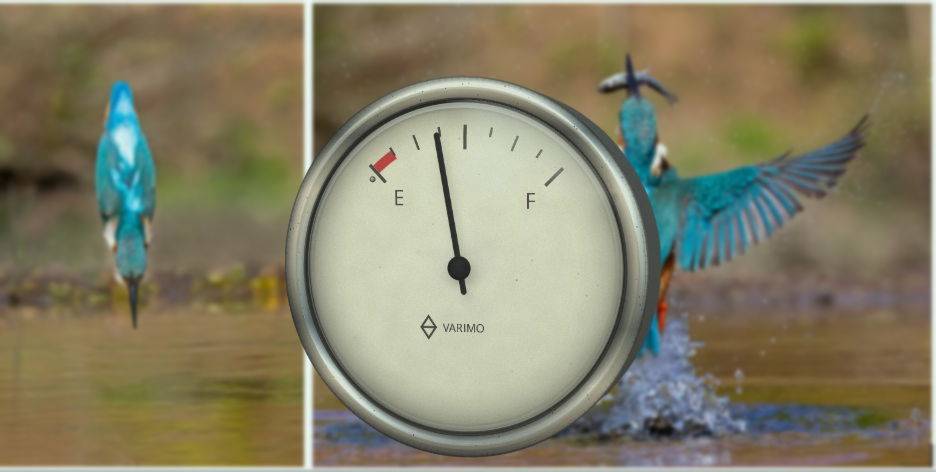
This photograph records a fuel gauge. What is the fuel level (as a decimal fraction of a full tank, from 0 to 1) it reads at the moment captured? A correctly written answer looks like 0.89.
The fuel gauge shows 0.375
